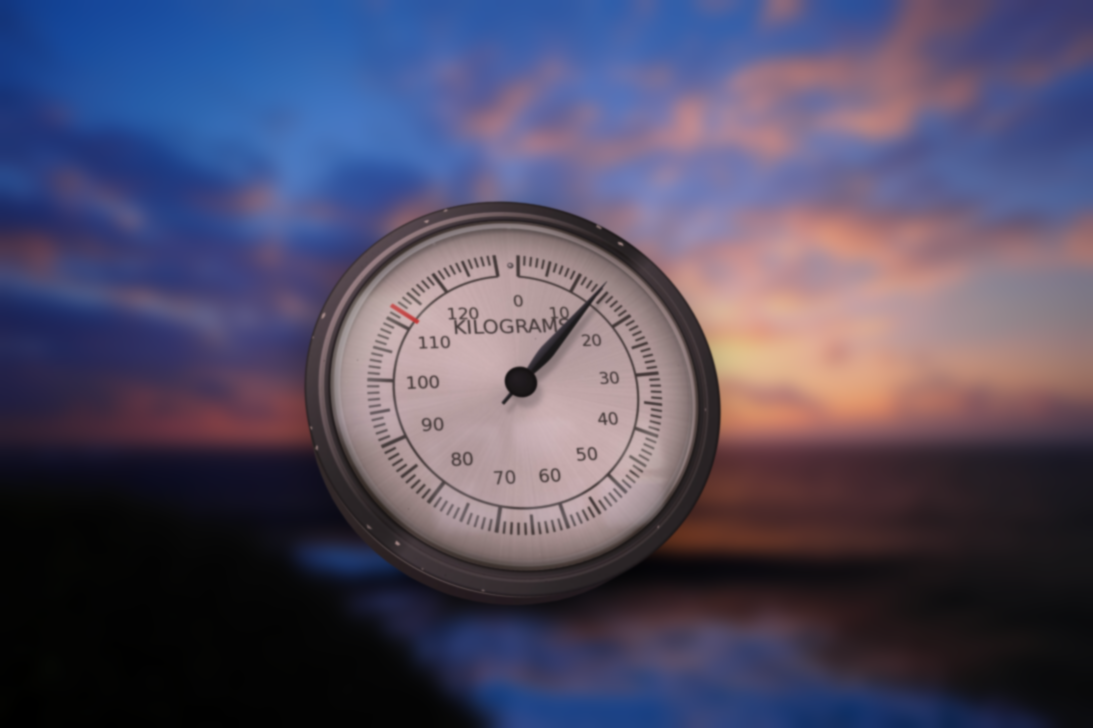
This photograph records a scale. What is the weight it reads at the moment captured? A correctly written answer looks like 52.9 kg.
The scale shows 14 kg
